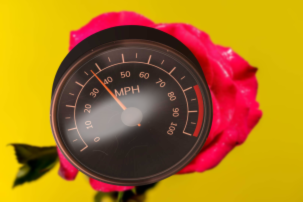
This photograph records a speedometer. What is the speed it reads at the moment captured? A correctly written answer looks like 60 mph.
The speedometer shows 37.5 mph
